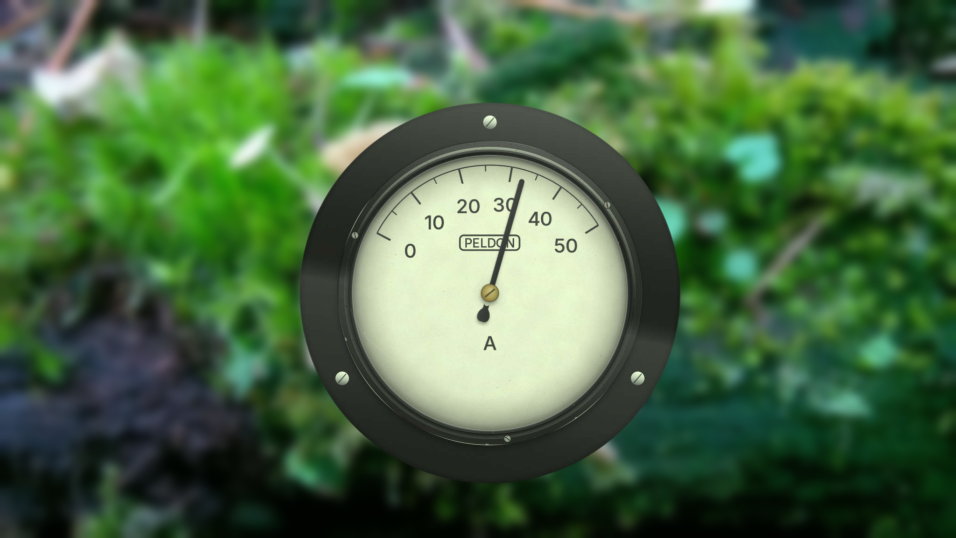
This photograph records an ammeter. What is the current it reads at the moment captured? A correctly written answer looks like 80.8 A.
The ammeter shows 32.5 A
